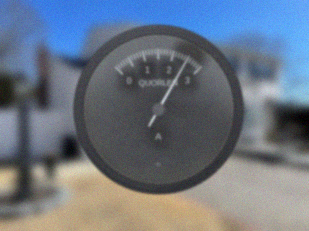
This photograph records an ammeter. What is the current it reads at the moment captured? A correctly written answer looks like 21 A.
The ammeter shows 2.5 A
